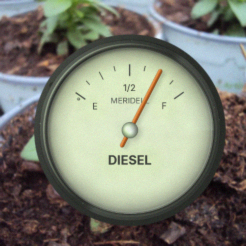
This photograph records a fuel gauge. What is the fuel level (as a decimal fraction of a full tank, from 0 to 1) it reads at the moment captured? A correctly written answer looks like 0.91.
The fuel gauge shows 0.75
